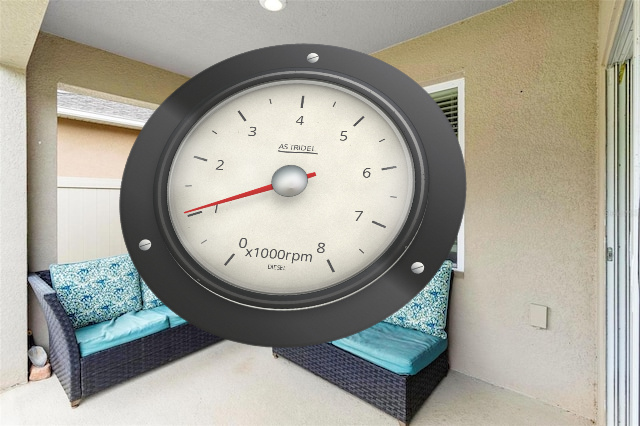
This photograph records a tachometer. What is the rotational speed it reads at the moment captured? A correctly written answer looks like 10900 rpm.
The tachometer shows 1000 rpm
